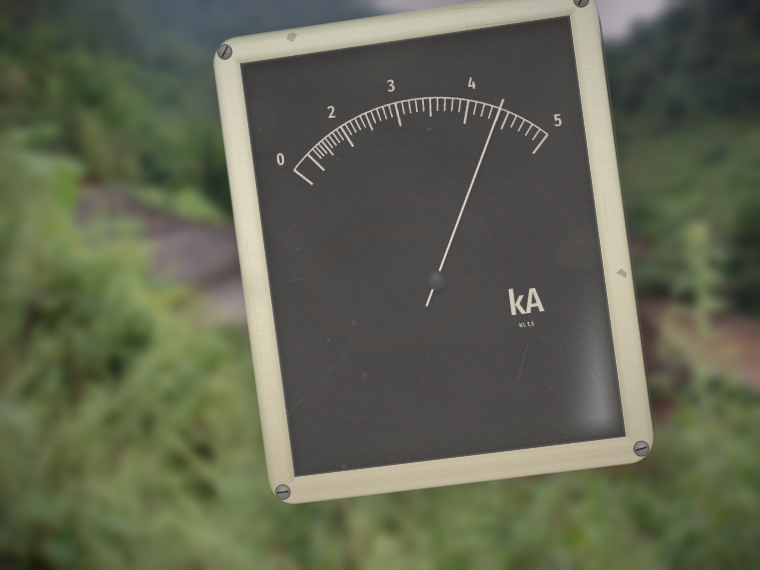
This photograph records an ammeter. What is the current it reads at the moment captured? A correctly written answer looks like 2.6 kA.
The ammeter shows 4.4 kA
